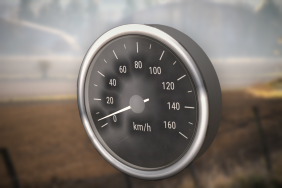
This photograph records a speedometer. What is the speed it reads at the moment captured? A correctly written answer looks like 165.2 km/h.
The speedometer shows 5 km/h
